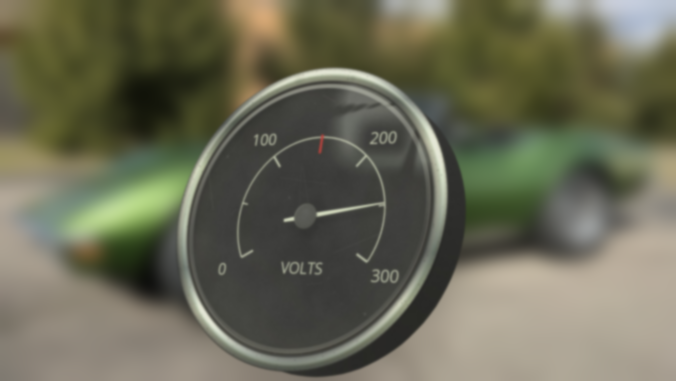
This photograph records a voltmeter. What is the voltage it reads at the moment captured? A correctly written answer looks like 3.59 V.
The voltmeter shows 250 V
